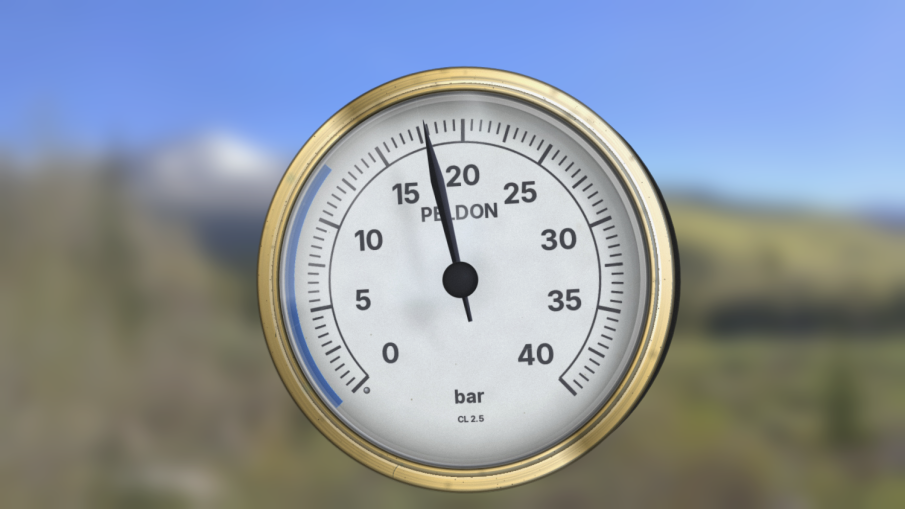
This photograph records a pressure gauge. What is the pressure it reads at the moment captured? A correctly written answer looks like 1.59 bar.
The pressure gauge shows 18 bar
